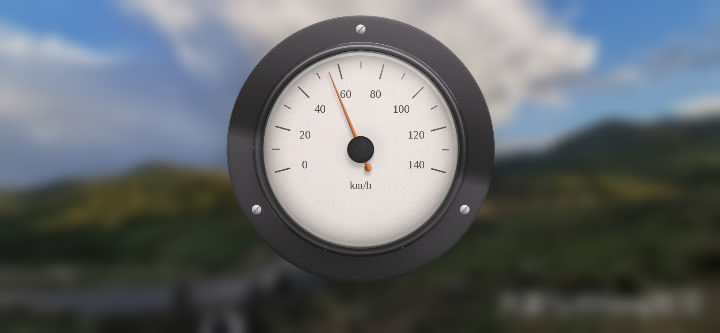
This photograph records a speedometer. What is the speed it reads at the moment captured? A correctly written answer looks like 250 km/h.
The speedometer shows 55 km/h
